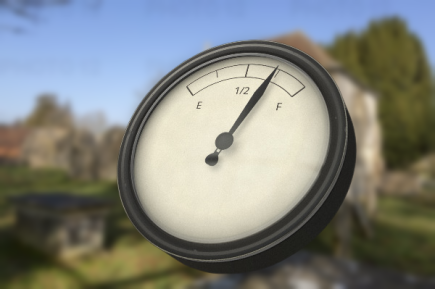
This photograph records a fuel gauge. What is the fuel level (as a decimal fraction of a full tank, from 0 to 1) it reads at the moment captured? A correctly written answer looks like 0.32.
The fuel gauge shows 0.75
